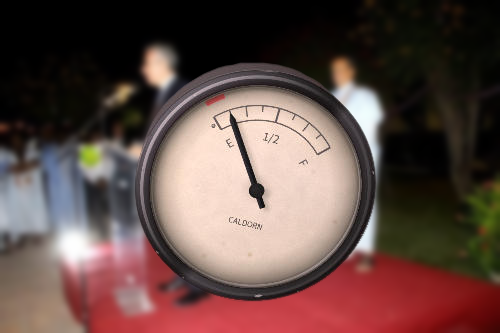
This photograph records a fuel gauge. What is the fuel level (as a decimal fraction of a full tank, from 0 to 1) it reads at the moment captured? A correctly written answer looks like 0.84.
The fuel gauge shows 0.125
